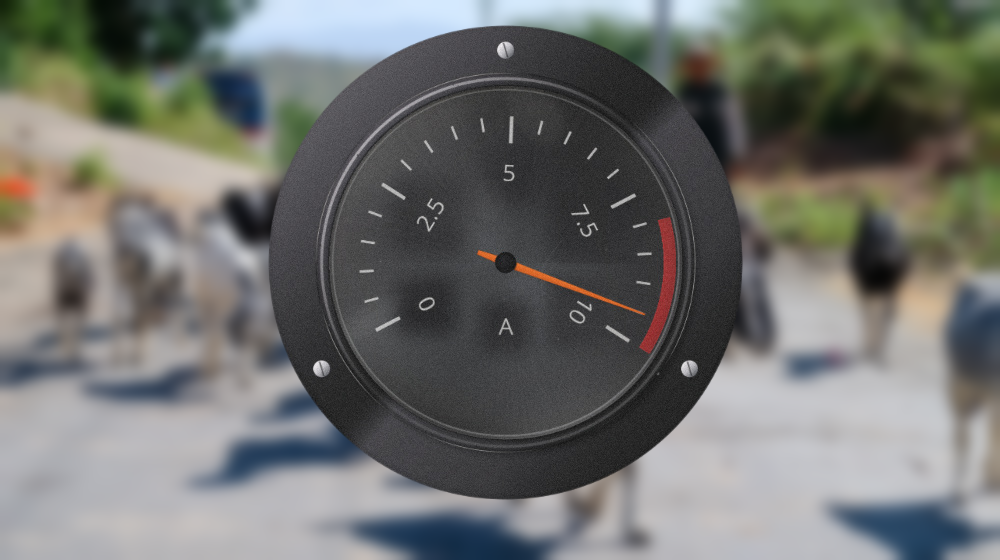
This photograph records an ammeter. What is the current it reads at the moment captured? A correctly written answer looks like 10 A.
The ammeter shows 9.5 A
